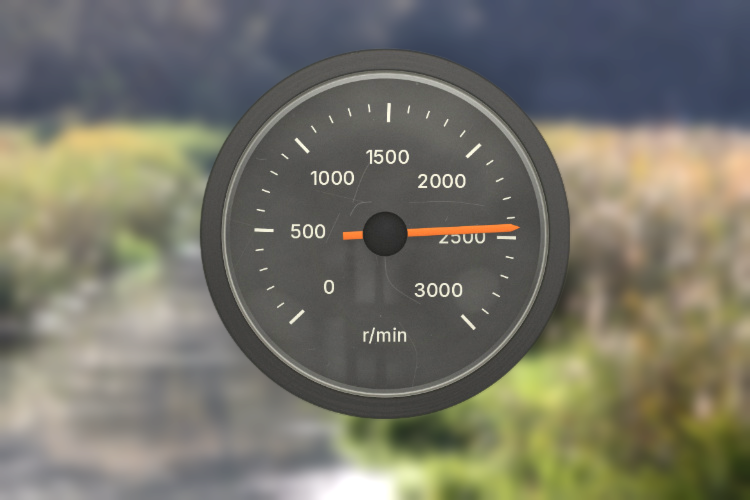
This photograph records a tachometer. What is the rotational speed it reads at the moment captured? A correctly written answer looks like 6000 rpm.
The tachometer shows 2450 rpm
